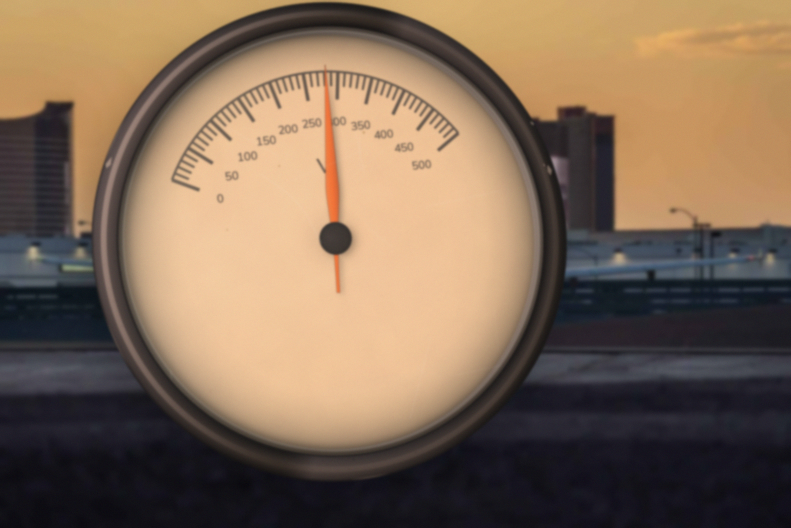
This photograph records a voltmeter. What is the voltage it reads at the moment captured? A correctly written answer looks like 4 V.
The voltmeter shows 280 V
